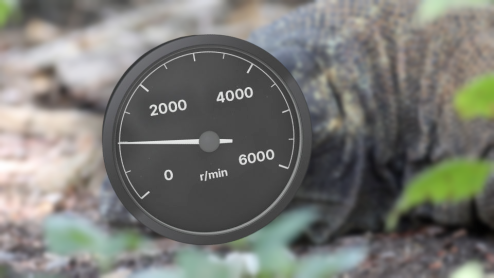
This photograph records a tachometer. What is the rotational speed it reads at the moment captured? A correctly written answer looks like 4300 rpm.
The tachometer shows 1000 rpm
